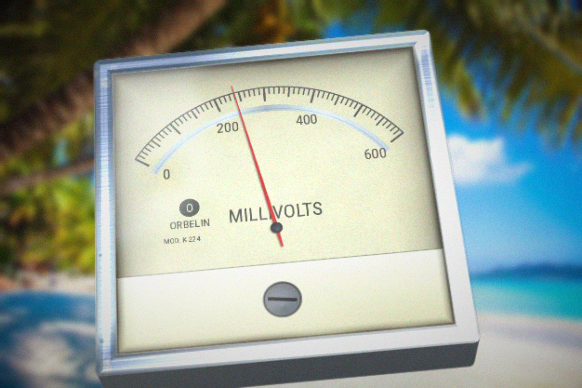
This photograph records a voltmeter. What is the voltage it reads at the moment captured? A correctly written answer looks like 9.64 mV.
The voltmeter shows 240 mV
